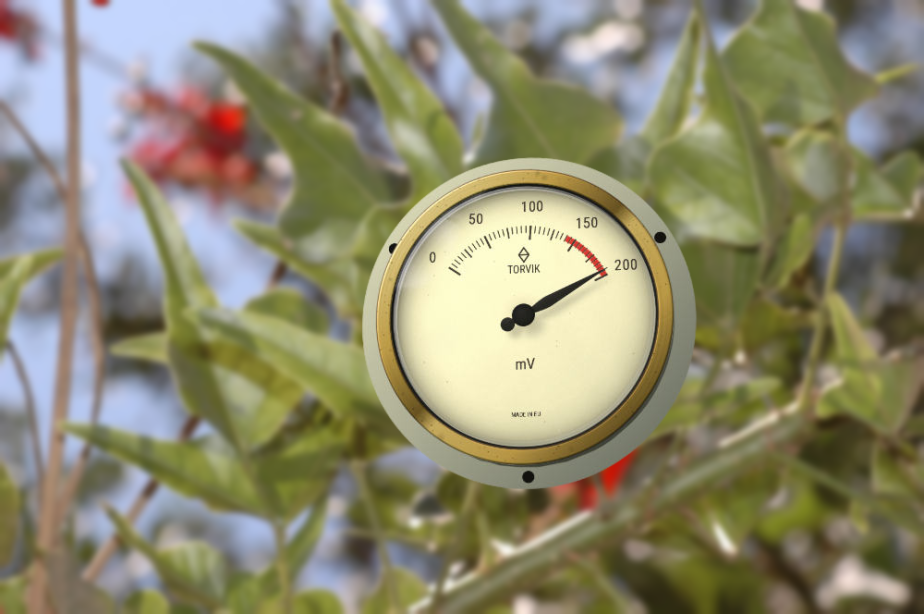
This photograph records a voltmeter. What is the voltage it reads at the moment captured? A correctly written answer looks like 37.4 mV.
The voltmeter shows 195 mV
